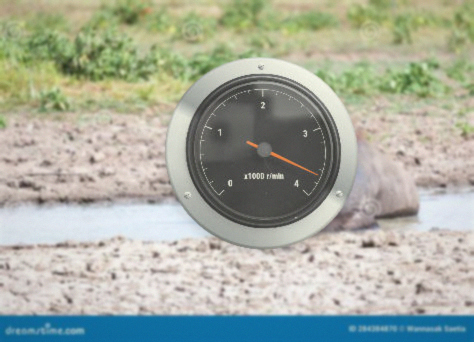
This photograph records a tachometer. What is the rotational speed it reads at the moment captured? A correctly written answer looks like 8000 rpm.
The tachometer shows 3700 rpm
